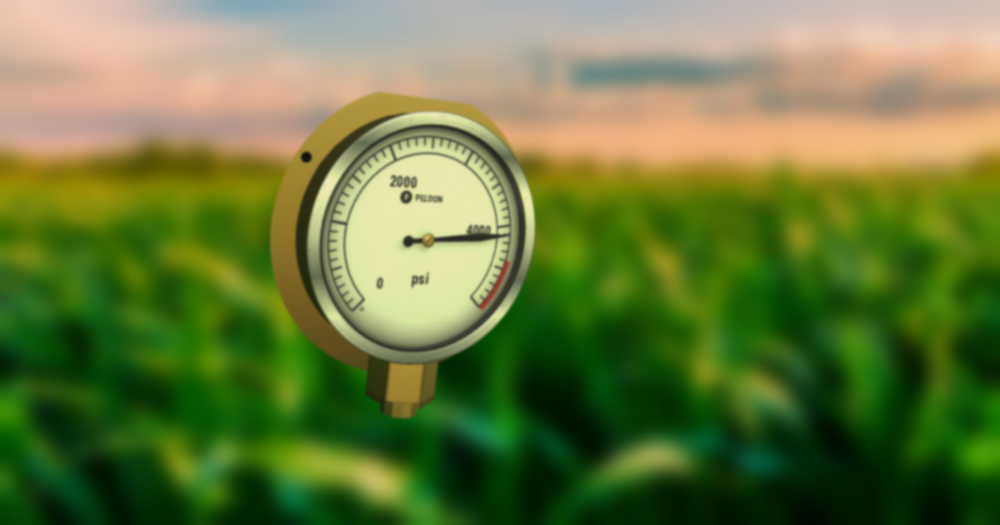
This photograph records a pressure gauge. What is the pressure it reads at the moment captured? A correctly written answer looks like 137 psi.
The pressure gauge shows 4100 psi
